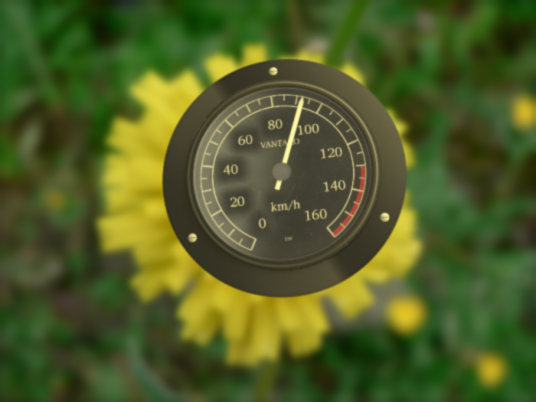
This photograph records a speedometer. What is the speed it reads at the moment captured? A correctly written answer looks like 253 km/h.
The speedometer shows 92.5 km/h
